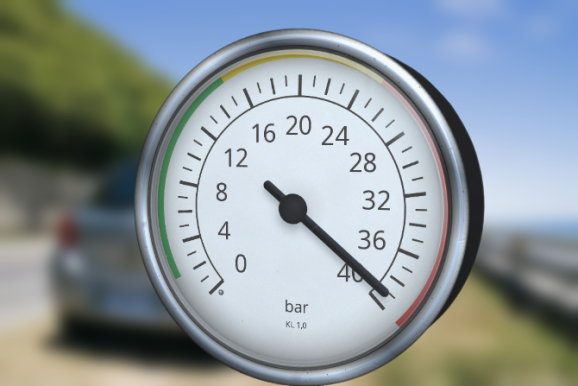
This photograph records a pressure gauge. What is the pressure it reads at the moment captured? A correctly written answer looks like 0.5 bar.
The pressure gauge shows 39 bar
